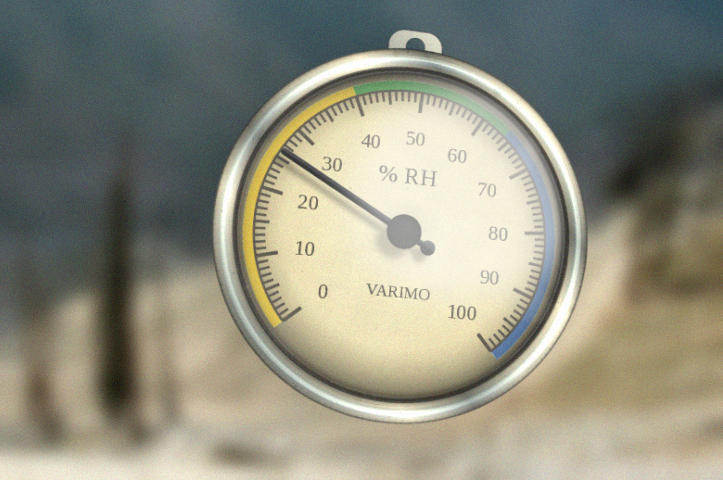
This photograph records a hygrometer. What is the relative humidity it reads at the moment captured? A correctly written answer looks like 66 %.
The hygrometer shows 26 %
